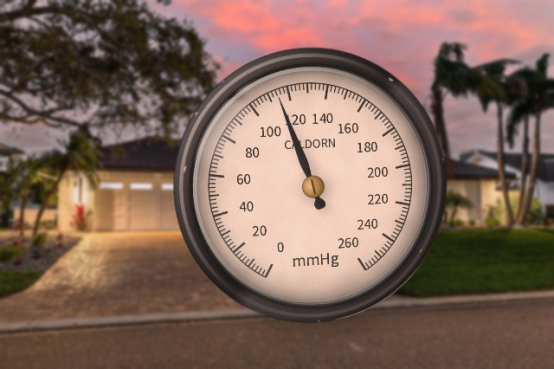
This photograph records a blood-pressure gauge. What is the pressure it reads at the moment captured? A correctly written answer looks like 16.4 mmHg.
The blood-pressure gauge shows 114 mmHg
